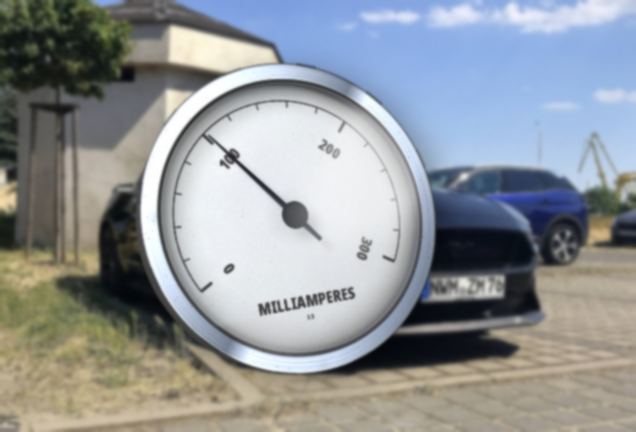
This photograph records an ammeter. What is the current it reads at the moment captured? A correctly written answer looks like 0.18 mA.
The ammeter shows 100 mA
